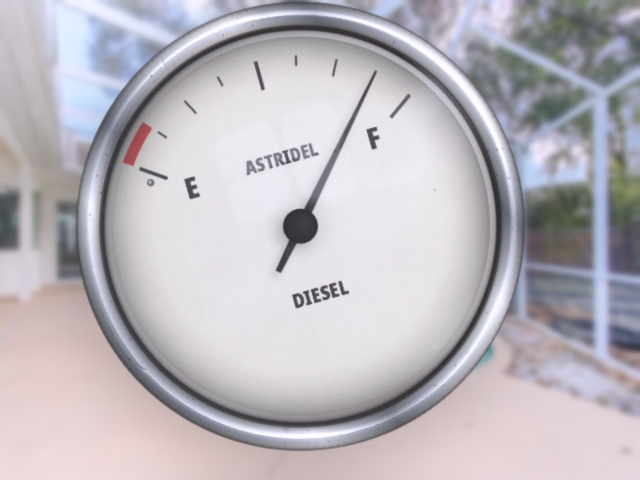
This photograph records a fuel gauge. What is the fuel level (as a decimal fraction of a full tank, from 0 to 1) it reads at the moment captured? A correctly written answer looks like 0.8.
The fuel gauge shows 0.875
